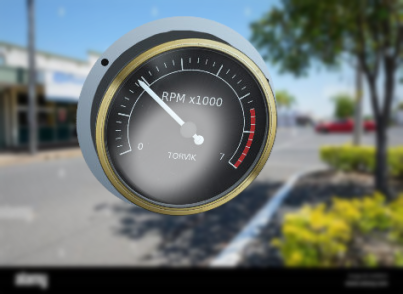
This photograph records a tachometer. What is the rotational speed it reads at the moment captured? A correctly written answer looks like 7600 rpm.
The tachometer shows 1900 rpm
